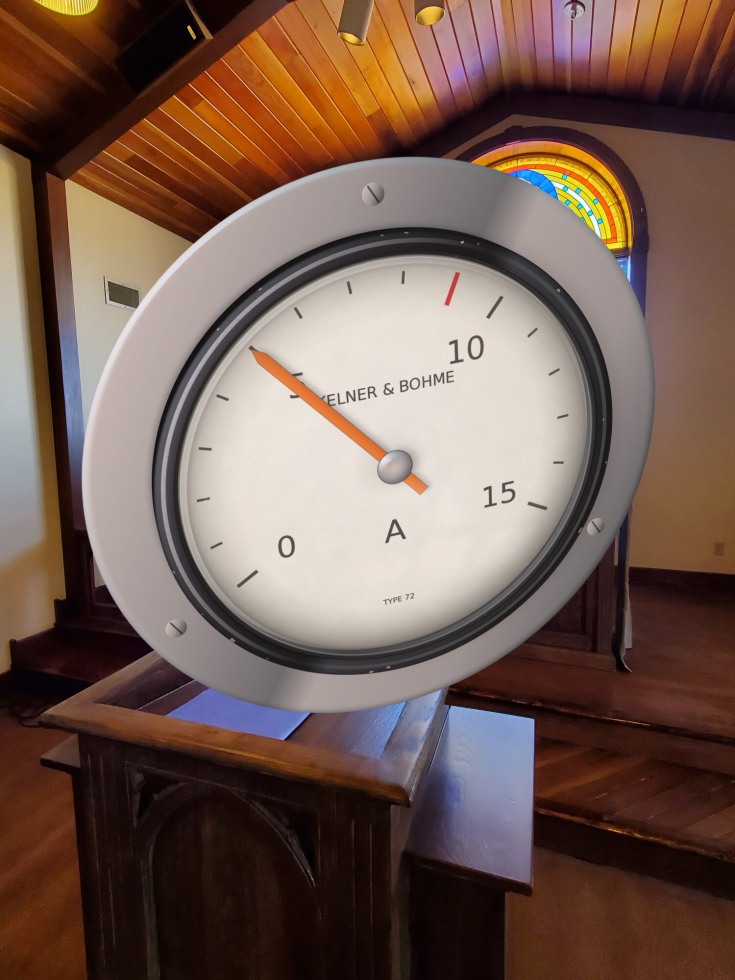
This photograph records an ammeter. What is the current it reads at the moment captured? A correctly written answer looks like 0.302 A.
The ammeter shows 5 A
